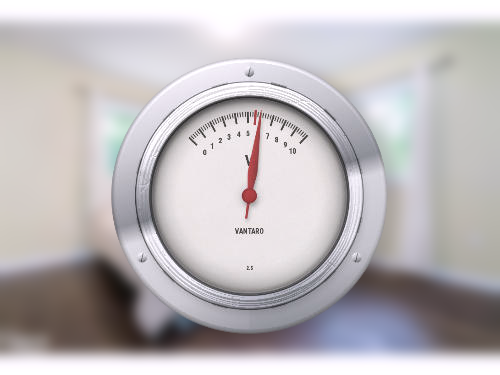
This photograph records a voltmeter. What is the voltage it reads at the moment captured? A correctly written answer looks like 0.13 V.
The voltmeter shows 6 V
